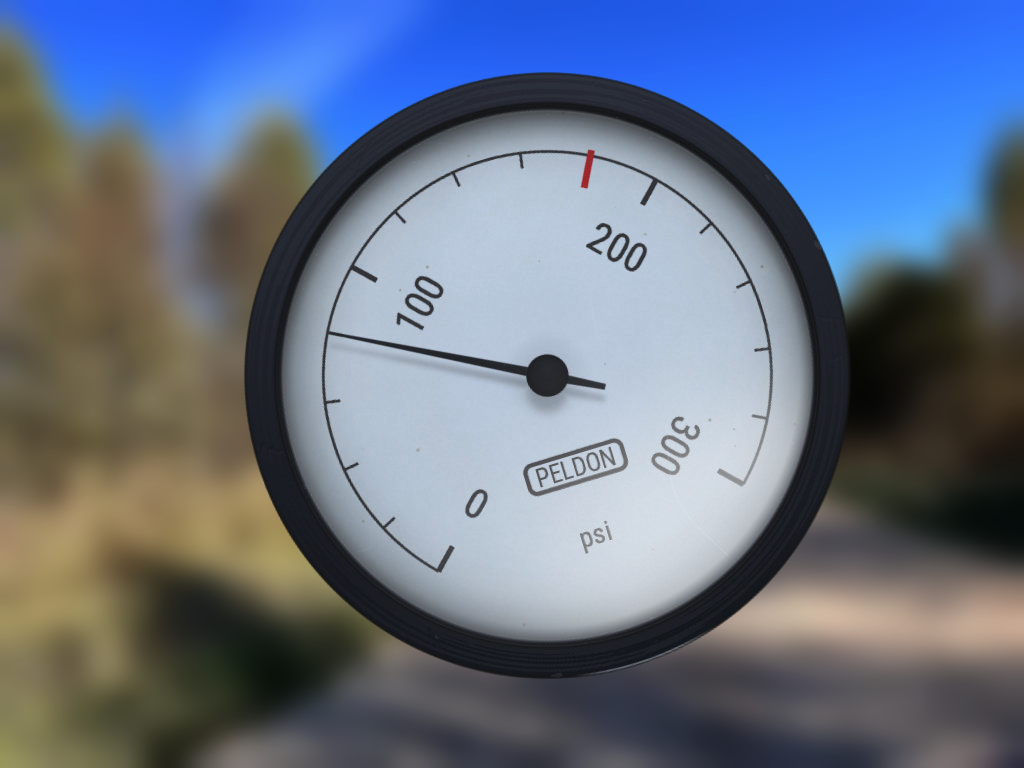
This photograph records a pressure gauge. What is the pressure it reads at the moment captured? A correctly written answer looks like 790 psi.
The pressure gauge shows 80 psi
